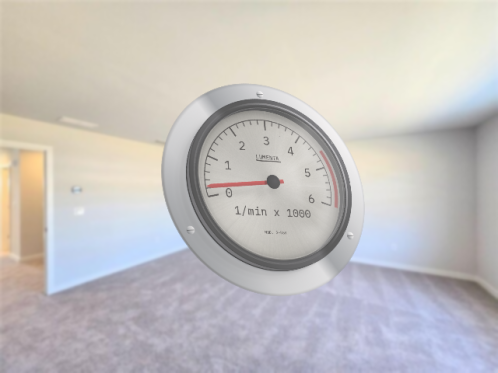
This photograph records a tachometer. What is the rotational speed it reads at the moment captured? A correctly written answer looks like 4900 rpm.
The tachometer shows 200 rpm
